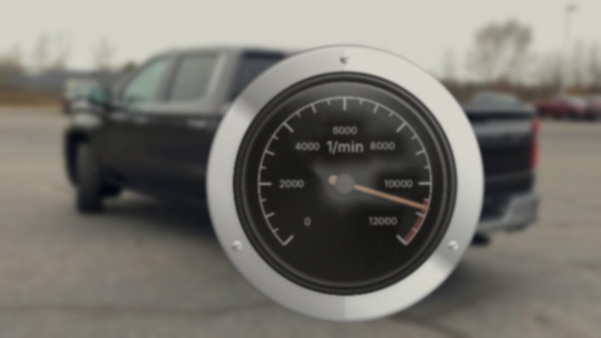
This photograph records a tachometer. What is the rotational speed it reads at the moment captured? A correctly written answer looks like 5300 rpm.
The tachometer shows 10750 rpm
